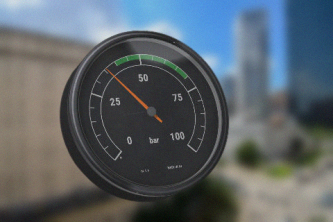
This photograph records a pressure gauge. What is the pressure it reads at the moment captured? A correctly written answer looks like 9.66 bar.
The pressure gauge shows 35 bar
